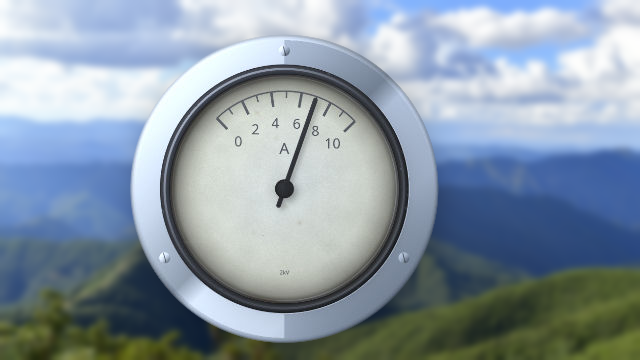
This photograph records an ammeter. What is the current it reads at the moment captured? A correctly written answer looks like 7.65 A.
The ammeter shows 7 A
